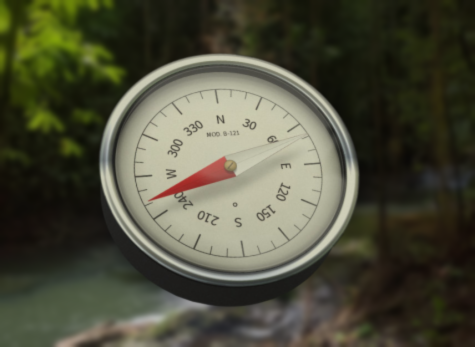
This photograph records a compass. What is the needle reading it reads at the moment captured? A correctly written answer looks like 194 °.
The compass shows 250 °
